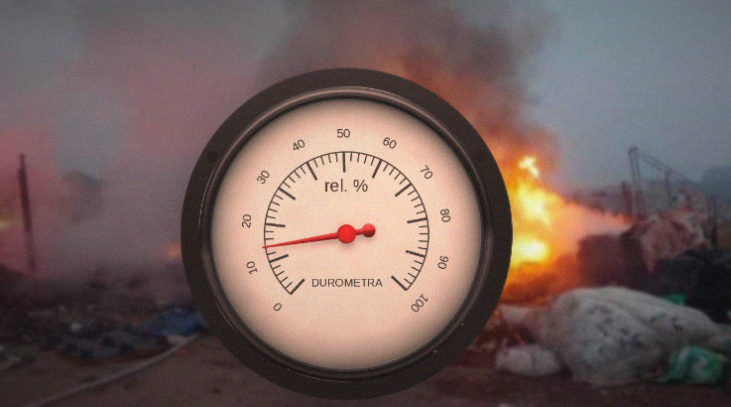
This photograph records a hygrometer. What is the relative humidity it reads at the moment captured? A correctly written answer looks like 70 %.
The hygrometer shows 14 %
